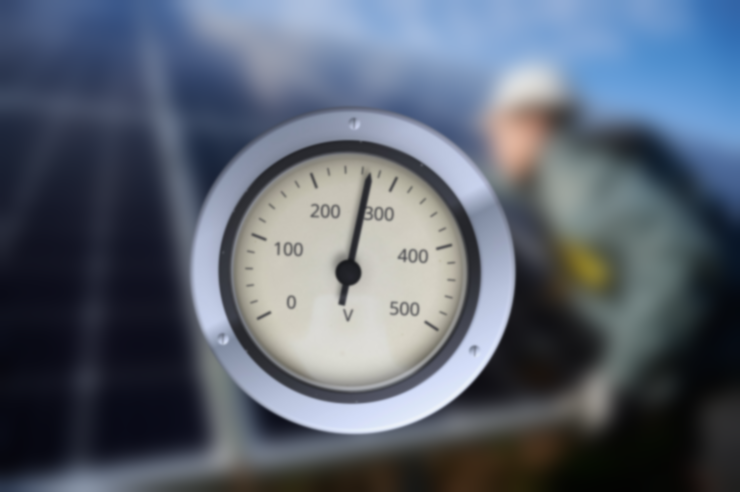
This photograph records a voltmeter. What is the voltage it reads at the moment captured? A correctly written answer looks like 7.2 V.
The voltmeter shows 270 V
